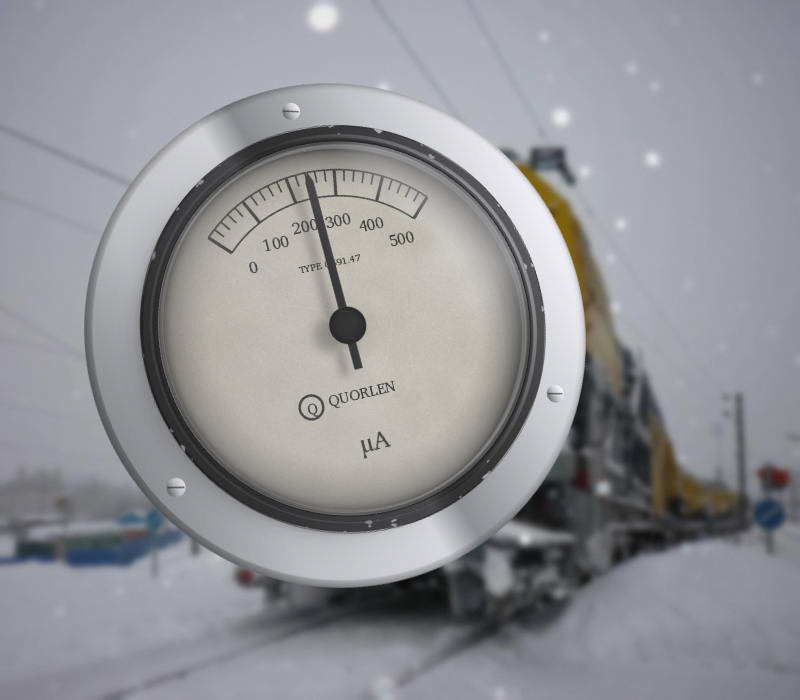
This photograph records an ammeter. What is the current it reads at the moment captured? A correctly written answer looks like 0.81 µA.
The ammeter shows 240 µA
